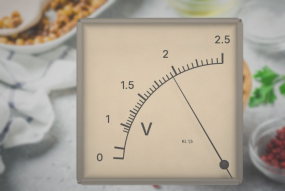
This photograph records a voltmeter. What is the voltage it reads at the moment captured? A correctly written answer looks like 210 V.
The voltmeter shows 1.95 V
